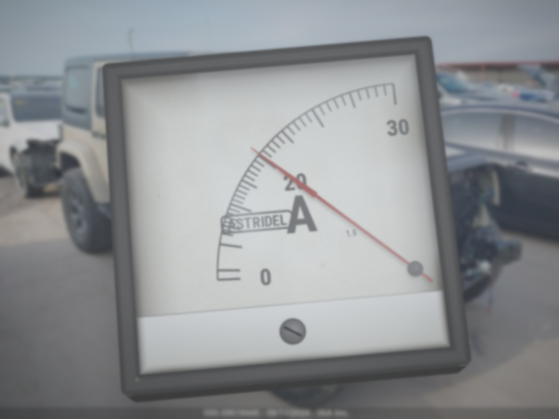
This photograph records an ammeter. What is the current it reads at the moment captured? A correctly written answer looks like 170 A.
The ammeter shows 20 A
